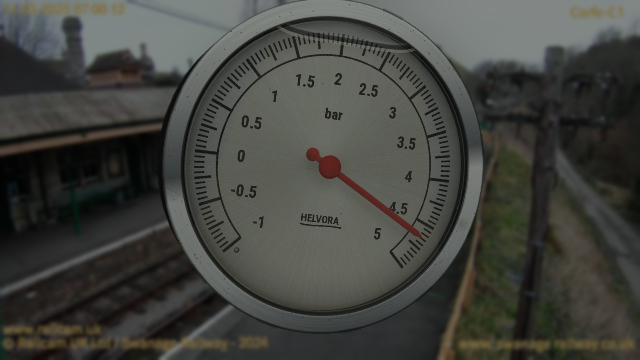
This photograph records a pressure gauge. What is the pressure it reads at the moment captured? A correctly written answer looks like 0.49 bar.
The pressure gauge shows 4.65 bar
